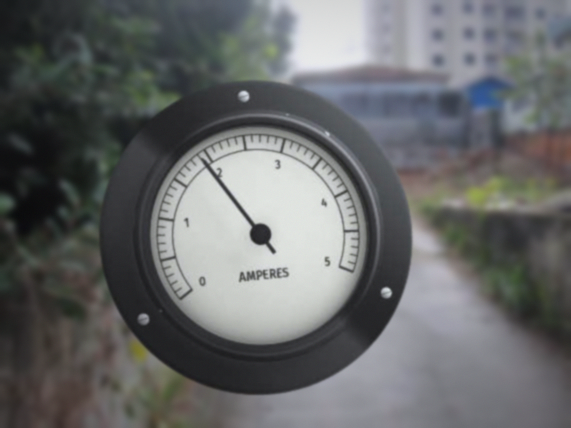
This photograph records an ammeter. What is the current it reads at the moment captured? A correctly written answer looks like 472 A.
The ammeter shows 1.9 A
